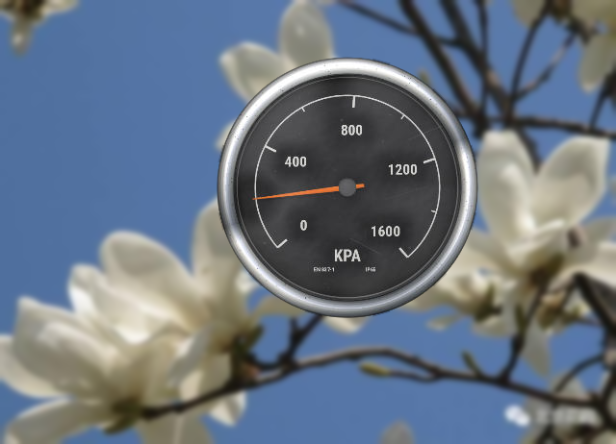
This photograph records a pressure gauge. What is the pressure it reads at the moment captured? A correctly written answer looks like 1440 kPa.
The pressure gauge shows 200 kPa
